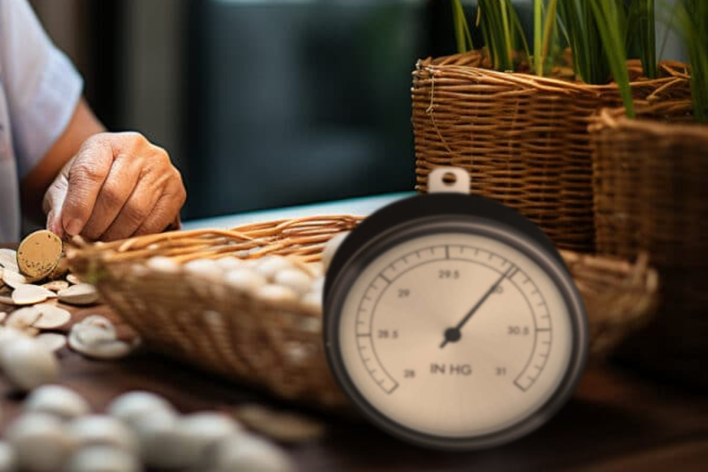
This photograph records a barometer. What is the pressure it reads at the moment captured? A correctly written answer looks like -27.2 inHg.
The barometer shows 29.95 inHg
